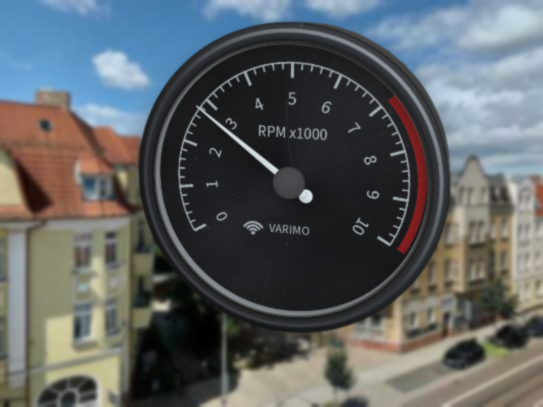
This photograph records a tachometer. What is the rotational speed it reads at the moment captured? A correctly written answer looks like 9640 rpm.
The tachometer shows 2800 rpm
